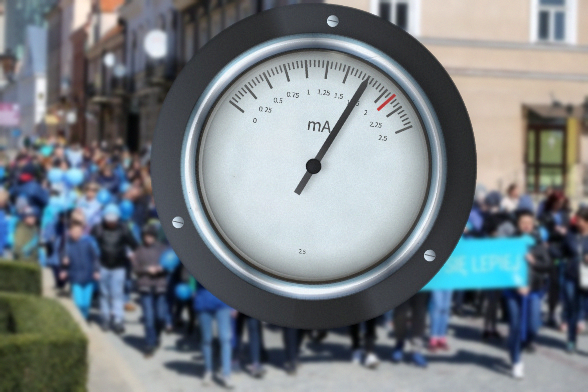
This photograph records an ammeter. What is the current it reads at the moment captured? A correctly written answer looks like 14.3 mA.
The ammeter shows 1.75 mA
